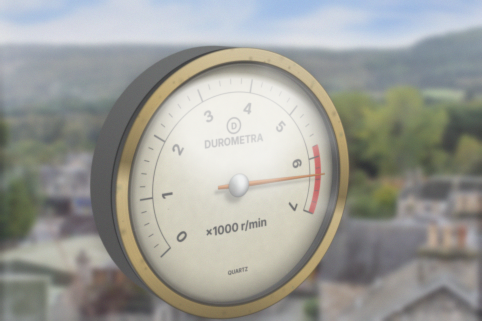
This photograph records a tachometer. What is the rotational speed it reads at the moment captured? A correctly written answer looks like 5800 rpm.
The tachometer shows 6300 rpm
